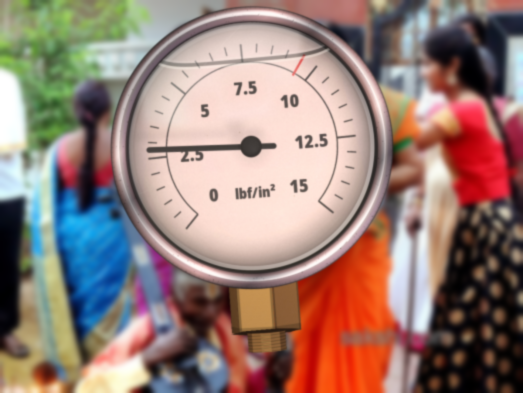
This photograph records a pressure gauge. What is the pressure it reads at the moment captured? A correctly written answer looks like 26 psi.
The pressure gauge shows 2.75 psi
